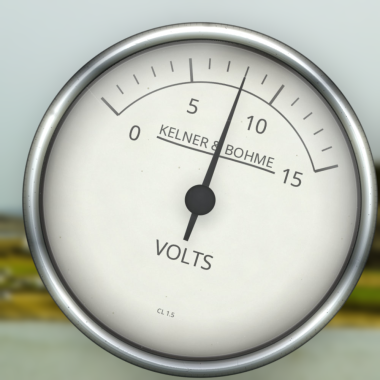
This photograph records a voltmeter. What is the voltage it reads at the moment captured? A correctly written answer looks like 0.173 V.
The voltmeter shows 8 V
